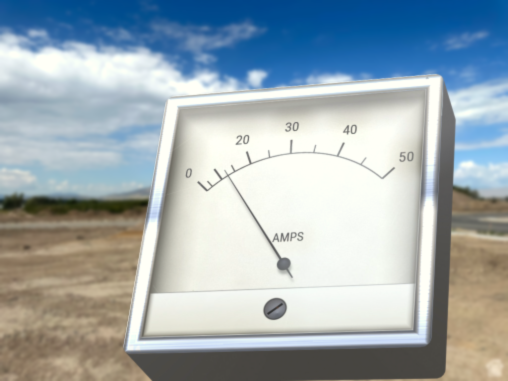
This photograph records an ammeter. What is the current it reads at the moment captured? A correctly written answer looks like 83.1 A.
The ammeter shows 12.5 A
